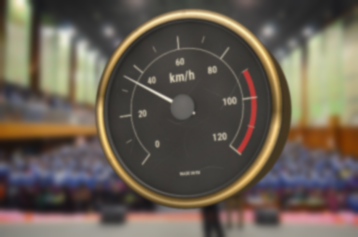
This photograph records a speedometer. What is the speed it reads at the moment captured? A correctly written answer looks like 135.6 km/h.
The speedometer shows 35 km/h
